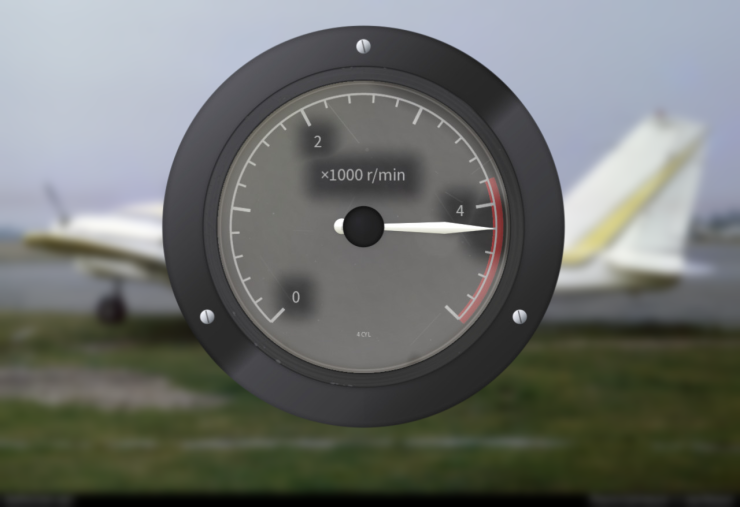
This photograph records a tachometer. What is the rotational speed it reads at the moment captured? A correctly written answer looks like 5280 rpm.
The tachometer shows 4200 rpm
